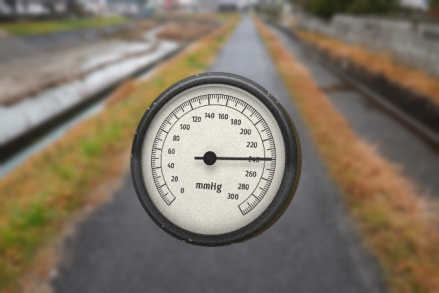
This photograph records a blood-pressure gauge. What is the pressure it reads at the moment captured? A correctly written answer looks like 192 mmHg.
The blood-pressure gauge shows 240 mmHg
